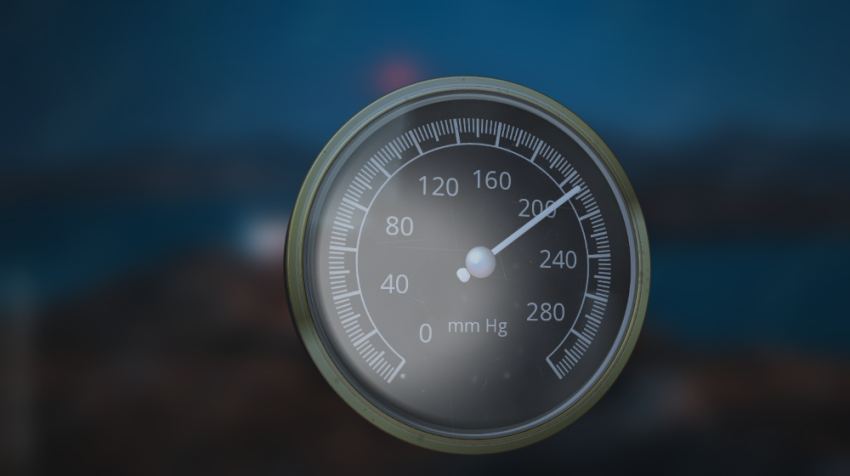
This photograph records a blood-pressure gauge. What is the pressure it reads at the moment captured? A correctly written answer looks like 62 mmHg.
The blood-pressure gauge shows 206 mmHg
